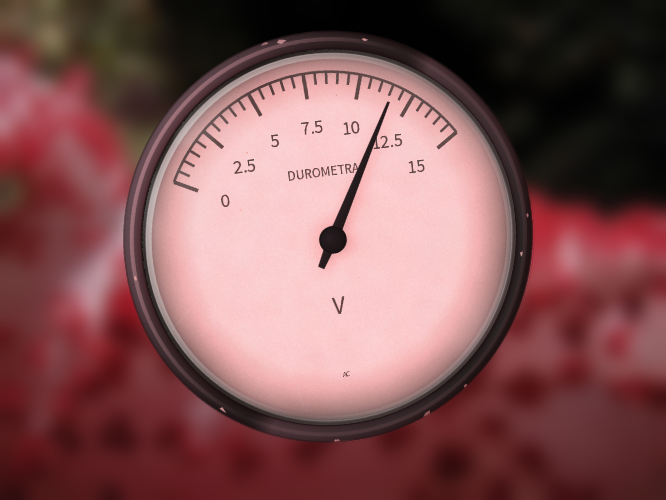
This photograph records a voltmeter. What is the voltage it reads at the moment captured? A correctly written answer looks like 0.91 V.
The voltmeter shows 11.5 V
